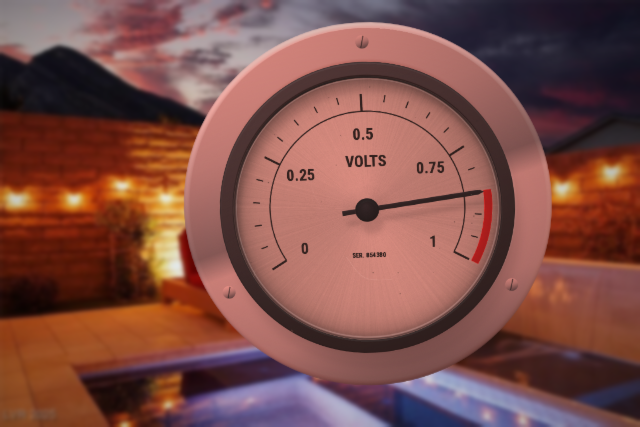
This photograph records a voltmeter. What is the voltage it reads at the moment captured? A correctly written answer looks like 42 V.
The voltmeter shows 0.85 V
